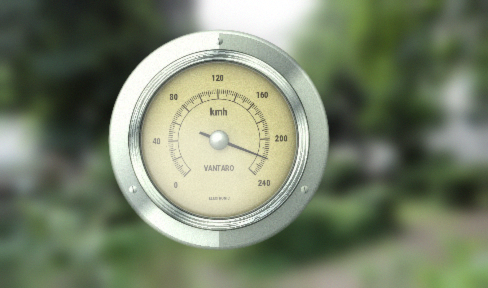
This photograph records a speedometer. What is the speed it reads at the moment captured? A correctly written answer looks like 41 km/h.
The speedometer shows 220 km/h
